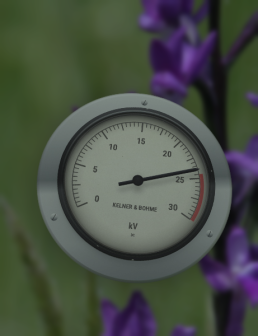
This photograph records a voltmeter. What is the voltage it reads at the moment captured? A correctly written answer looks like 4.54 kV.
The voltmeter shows 24 kV
